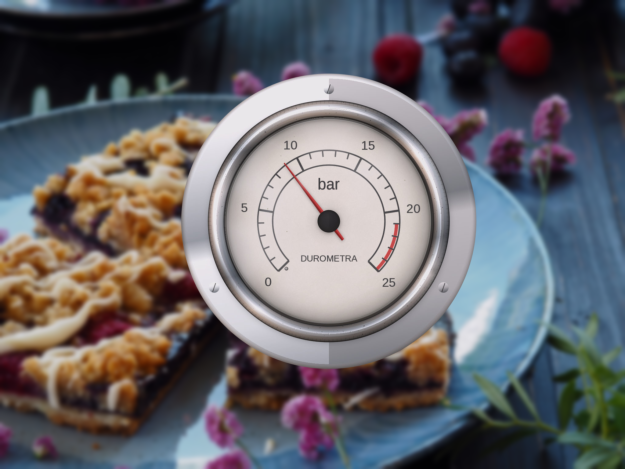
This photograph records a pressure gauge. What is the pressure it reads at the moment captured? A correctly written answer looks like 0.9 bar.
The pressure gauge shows 9 bar
